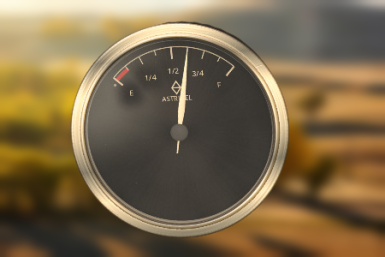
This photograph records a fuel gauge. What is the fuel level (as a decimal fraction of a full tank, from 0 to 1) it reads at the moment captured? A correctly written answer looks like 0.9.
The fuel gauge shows 0.625
